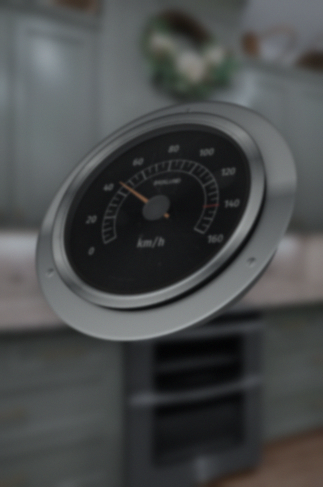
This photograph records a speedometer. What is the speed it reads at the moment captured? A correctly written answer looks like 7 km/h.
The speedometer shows 45 km/h
